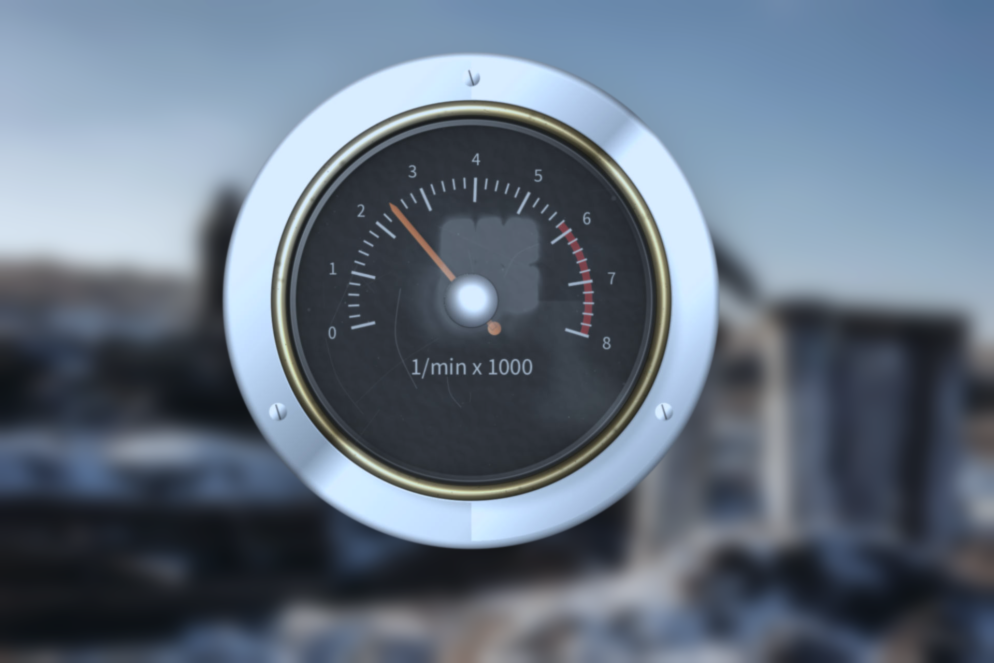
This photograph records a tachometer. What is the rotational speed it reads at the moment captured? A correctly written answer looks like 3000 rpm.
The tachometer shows 2400 rpm
